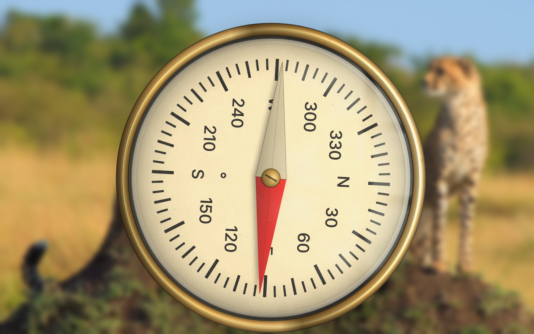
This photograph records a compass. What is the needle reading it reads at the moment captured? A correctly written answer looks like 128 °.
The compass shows 92.5 °
